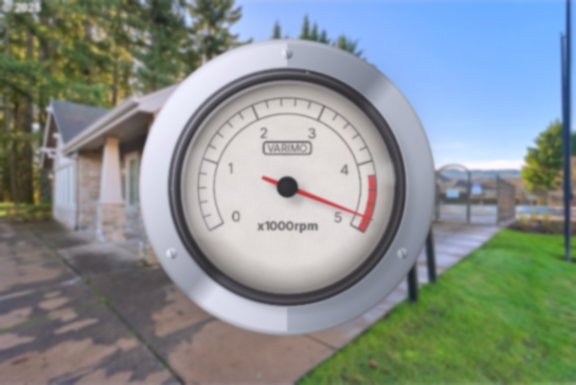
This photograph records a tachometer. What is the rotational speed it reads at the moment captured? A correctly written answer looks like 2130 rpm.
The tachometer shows 4800 rpm
